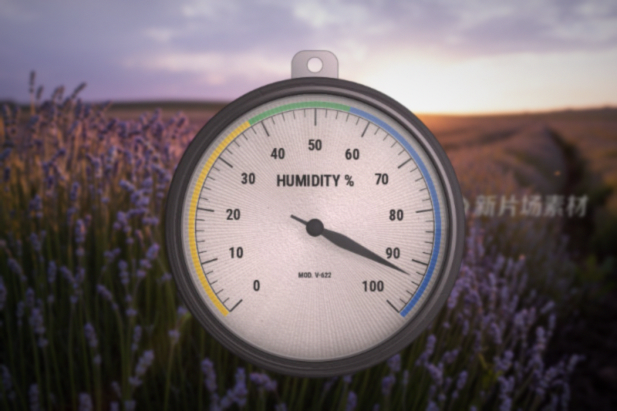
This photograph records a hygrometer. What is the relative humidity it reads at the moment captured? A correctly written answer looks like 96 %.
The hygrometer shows 93 %
